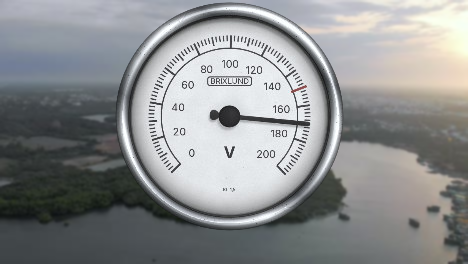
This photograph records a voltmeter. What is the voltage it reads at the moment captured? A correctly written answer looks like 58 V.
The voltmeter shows 170 V
